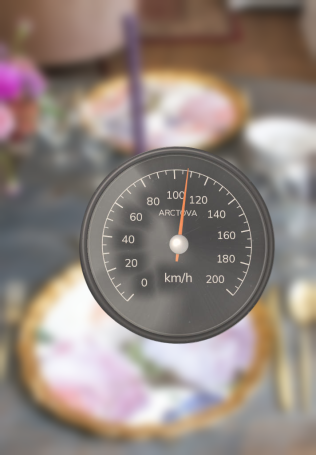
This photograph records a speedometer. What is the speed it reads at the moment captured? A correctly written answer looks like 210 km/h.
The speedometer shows 107.5 km/h
